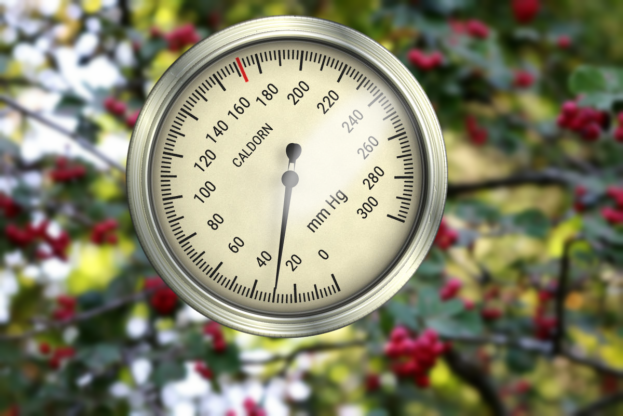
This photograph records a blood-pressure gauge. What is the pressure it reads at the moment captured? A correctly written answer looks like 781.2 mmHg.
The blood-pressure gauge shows 30 mmHg
